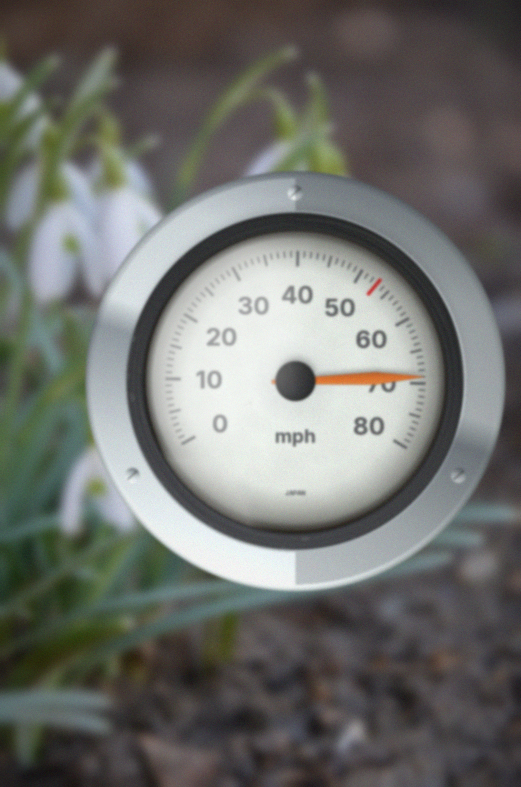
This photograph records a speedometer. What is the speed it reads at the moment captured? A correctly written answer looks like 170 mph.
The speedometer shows 69 mph
